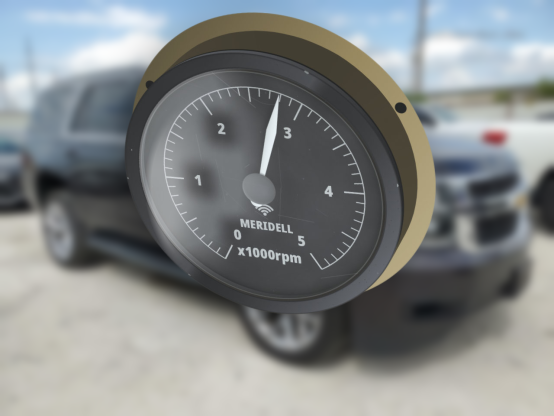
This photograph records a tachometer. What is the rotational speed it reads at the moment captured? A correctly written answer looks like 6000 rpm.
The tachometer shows 2800 rpm
